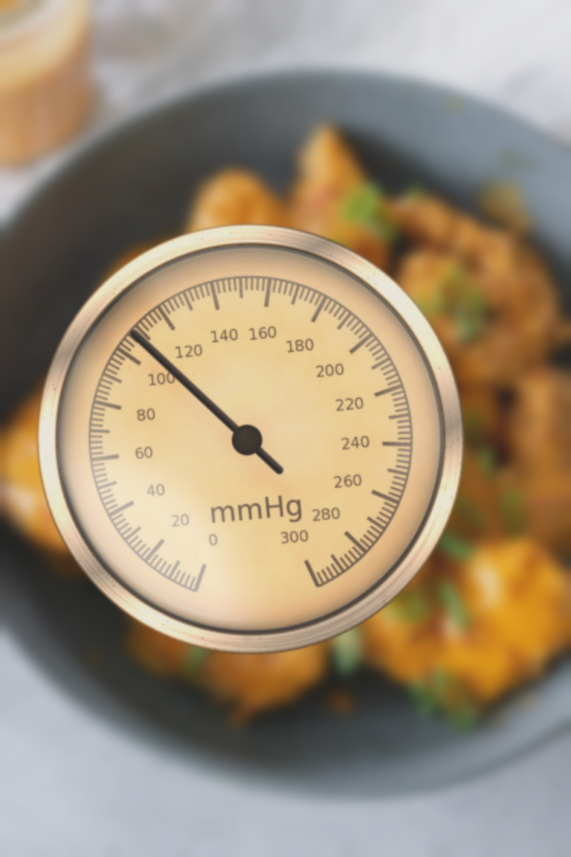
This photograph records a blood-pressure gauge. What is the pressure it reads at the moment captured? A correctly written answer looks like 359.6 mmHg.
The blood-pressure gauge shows 108 mmHg
